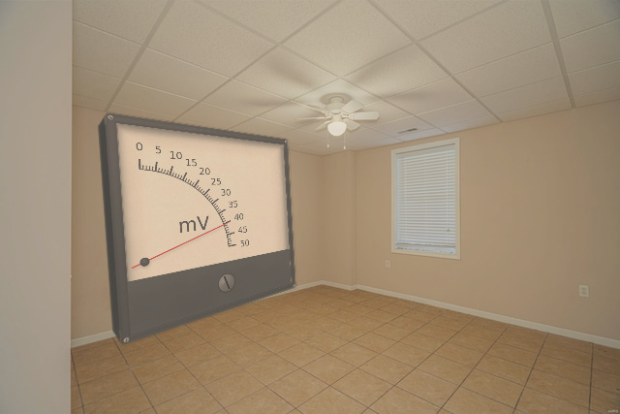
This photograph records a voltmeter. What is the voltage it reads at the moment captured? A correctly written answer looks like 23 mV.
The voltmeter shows 40 mV
